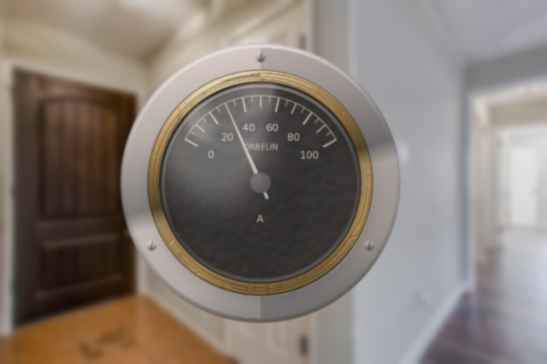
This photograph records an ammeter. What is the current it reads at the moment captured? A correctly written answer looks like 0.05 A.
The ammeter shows 30 A
